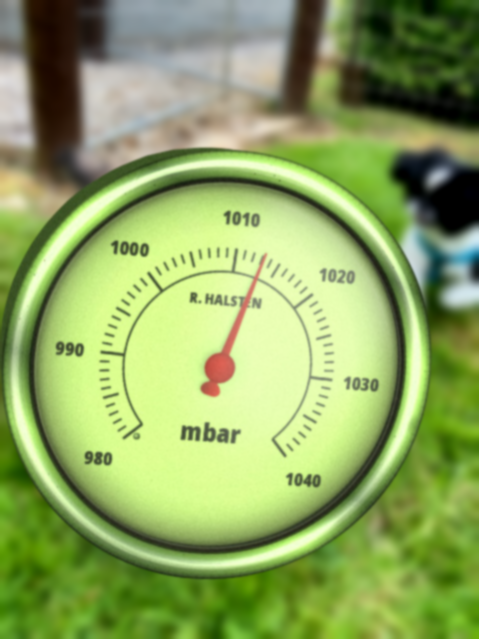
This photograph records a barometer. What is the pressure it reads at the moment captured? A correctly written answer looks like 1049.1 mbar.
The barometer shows 1013 mbar
